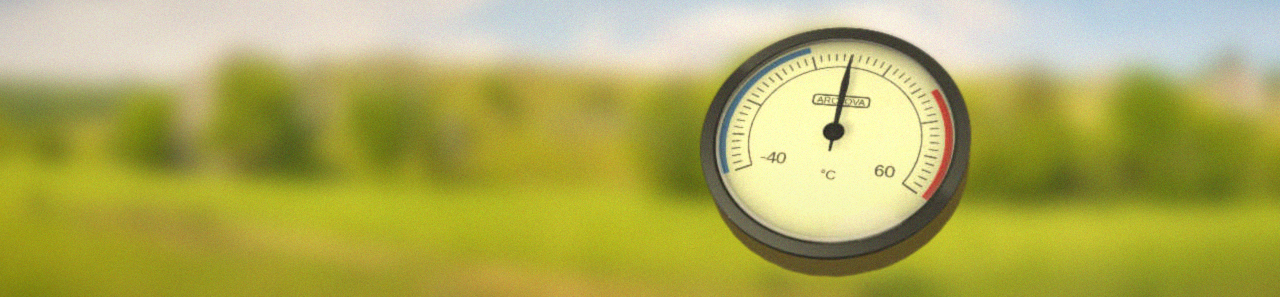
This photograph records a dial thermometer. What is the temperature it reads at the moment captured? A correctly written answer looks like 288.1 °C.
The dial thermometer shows 10 °C
